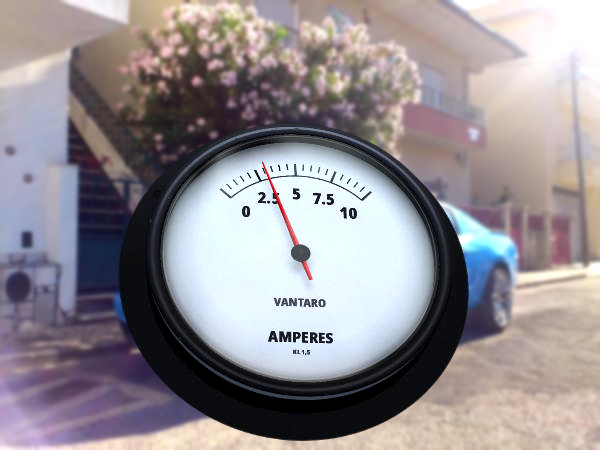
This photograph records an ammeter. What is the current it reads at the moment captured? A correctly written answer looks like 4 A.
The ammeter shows 3 A
